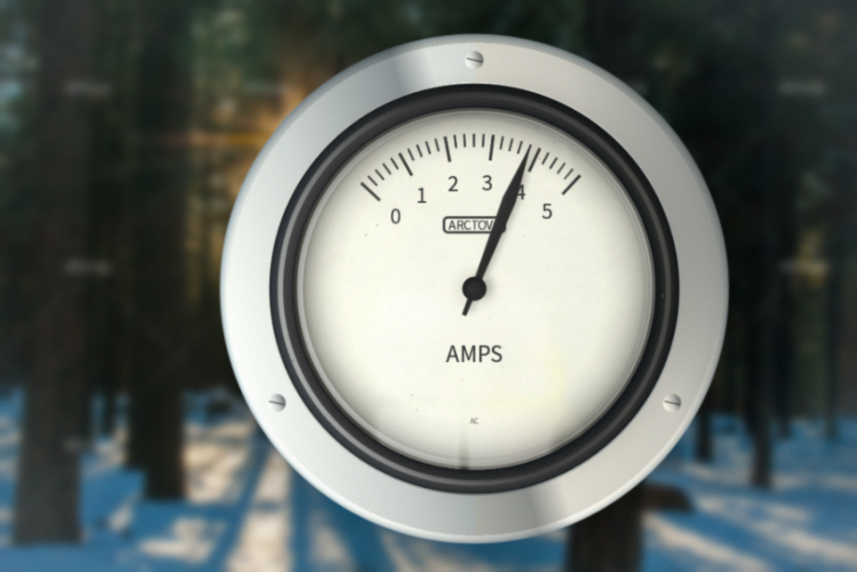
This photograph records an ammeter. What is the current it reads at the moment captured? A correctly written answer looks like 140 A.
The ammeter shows 3.8 A
